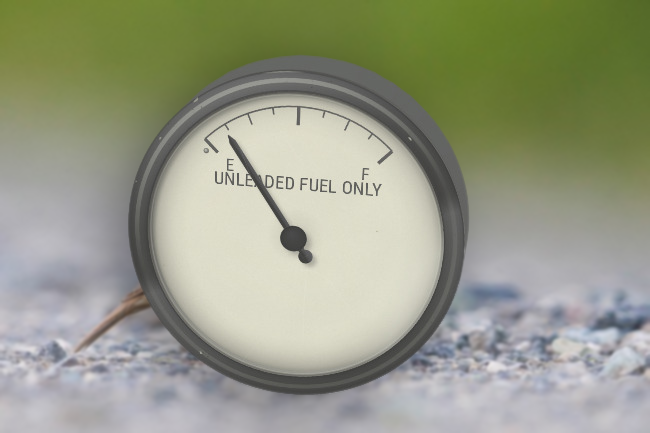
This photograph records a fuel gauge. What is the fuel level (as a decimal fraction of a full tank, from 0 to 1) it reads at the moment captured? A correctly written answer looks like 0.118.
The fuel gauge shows 0.125
